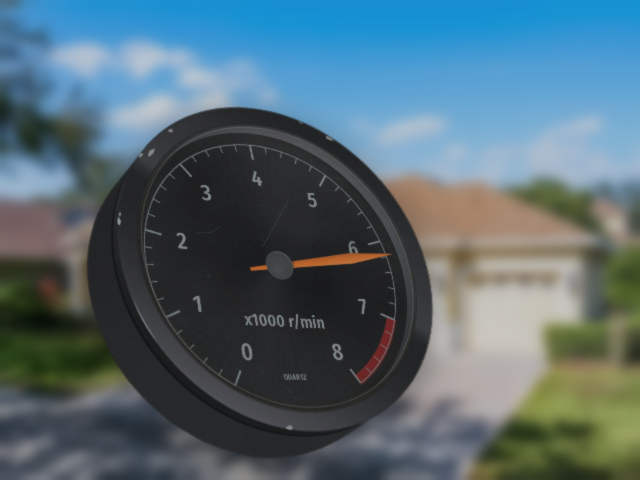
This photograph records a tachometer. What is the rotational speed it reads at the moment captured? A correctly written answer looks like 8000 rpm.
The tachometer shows 6200 rpm
